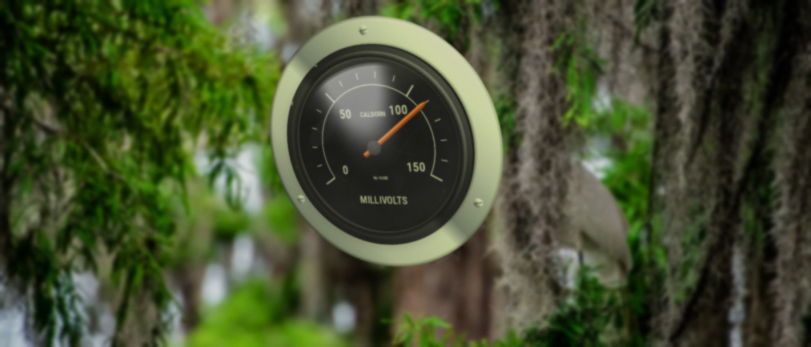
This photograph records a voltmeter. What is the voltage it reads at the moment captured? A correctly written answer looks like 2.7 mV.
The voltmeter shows 110 mV
